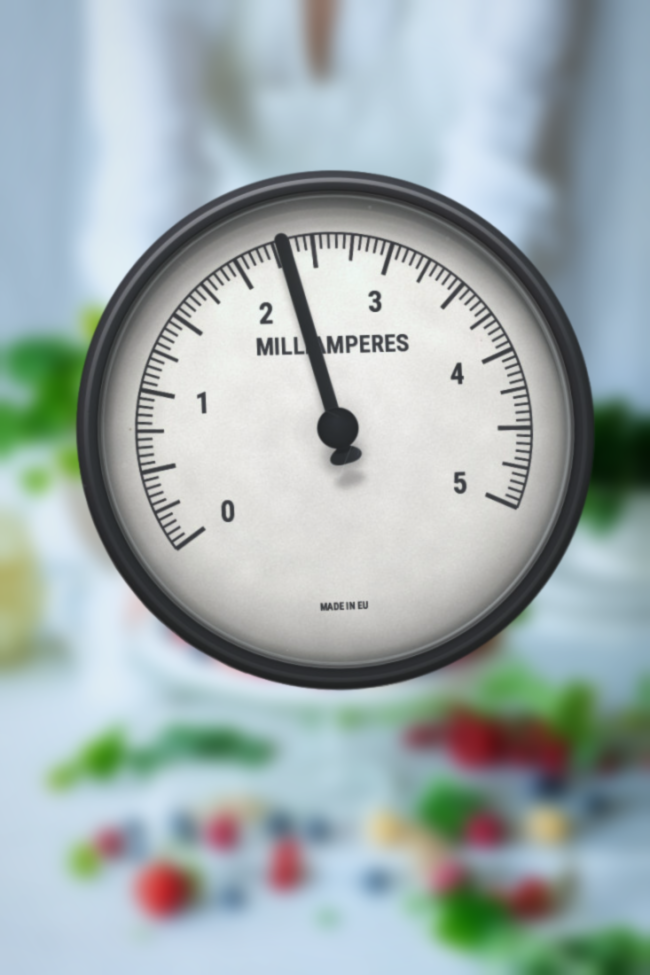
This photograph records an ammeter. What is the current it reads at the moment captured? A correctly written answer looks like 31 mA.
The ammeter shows 2.3 mA
